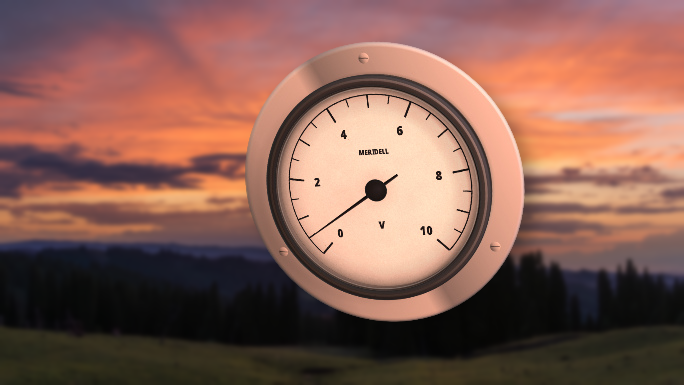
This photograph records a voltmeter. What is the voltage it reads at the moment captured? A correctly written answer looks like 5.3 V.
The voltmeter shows 0.5 V
